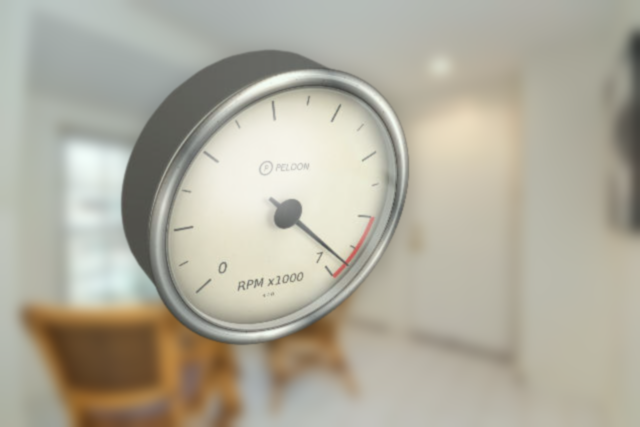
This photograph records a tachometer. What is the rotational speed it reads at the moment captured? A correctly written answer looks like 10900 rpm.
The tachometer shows 6750 rpm
